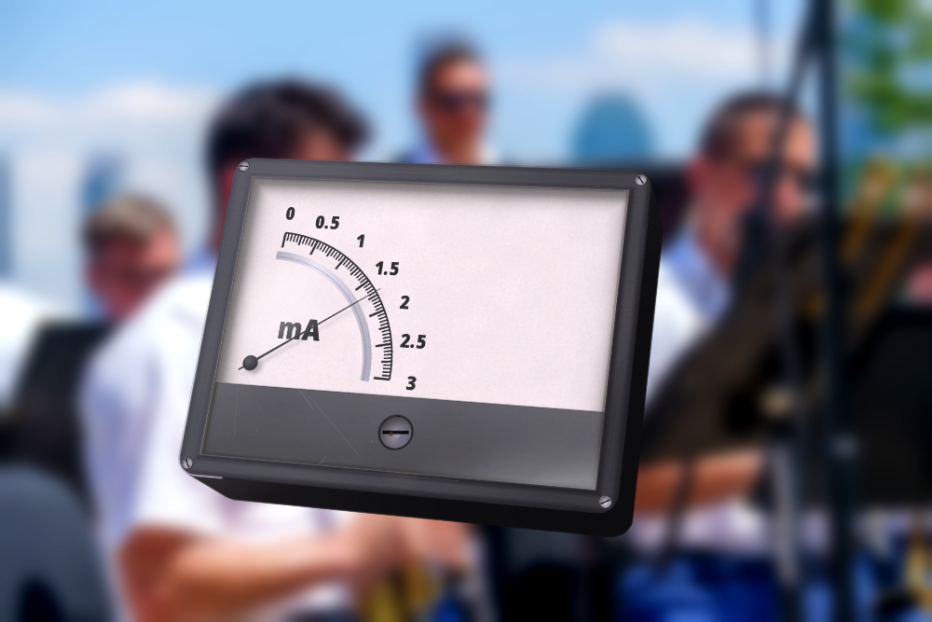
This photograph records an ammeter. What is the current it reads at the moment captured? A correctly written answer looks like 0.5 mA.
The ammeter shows 1.75 mA
